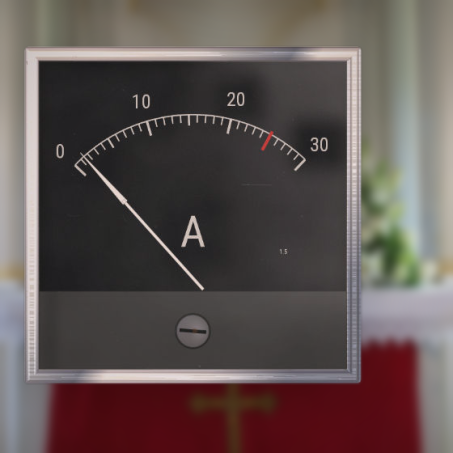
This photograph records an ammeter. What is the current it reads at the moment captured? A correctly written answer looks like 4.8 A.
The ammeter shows 1.5 A
